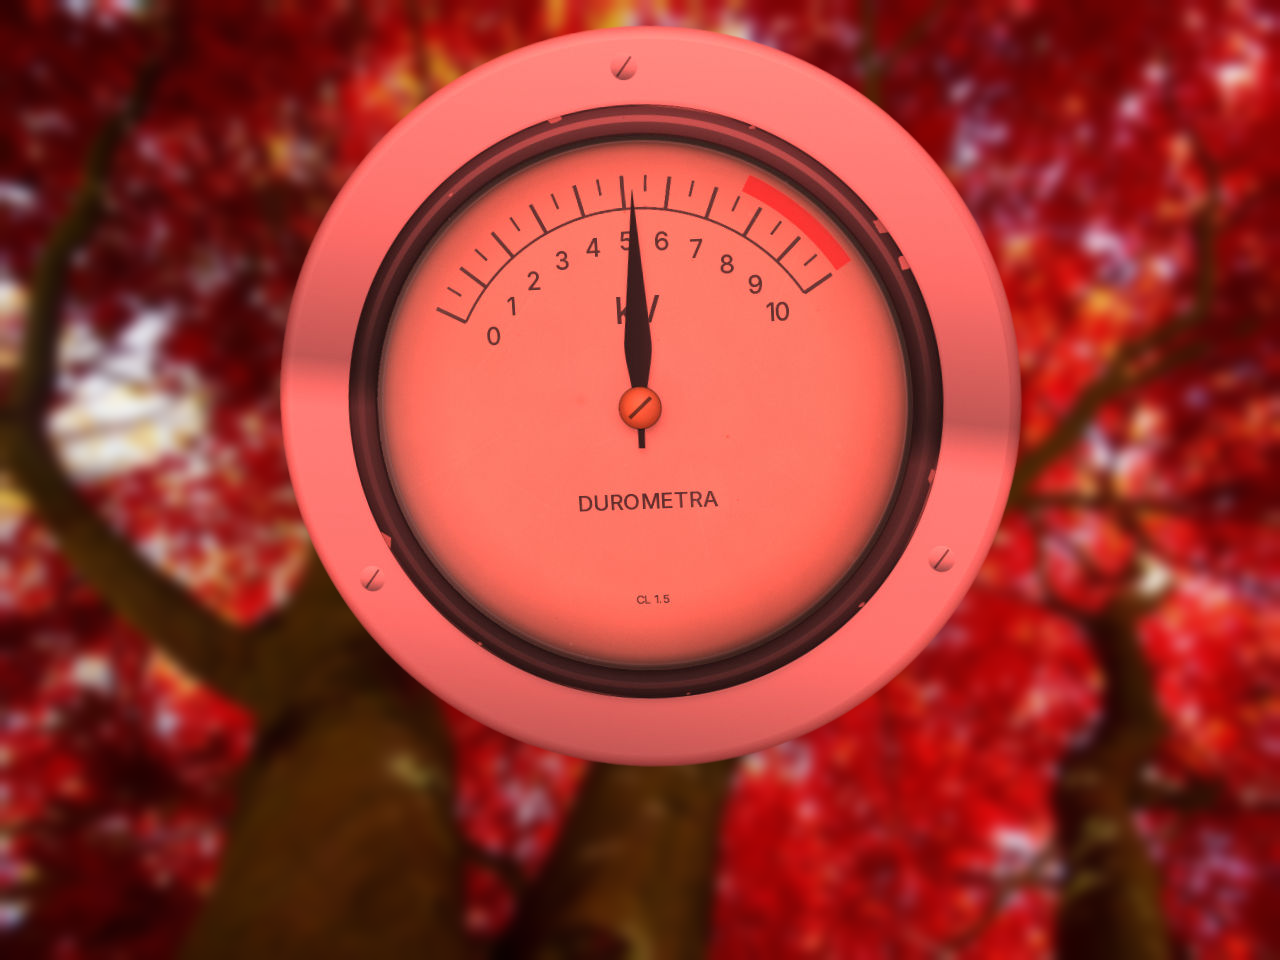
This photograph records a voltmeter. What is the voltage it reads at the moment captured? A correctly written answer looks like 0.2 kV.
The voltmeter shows 5.25 kV
